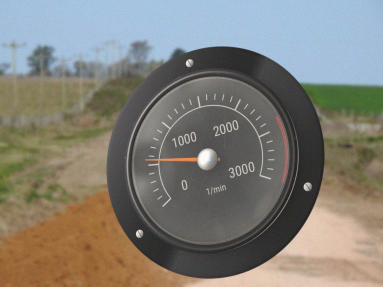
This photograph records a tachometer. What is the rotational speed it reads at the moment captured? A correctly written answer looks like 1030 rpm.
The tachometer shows 550 rpm
